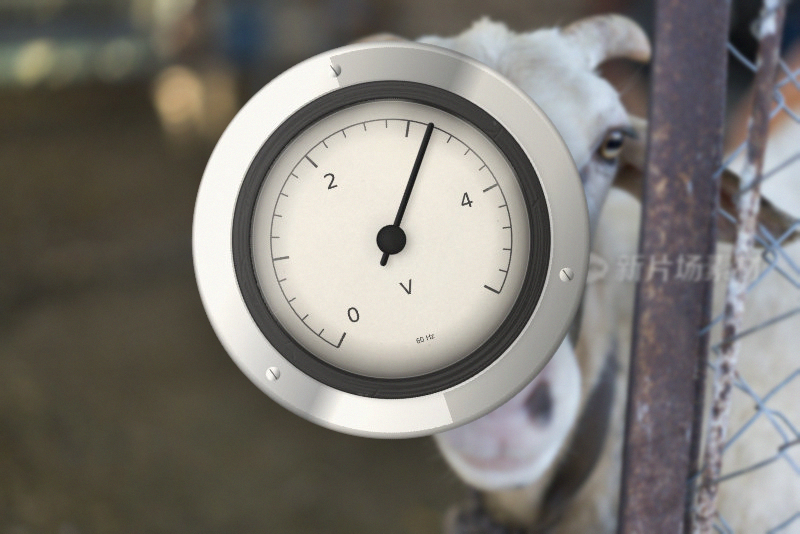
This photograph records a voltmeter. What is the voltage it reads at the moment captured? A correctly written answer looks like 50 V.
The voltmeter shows 3.2 V
